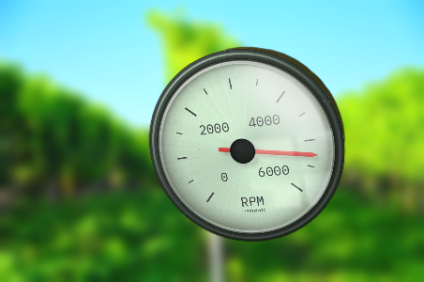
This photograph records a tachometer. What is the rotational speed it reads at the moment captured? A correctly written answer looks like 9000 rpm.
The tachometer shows 5250 rpm
